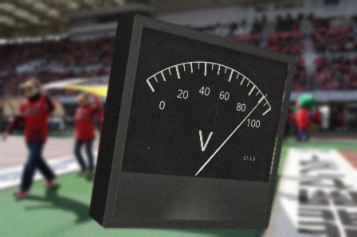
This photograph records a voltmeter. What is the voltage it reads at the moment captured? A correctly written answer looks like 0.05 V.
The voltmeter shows 90 V
